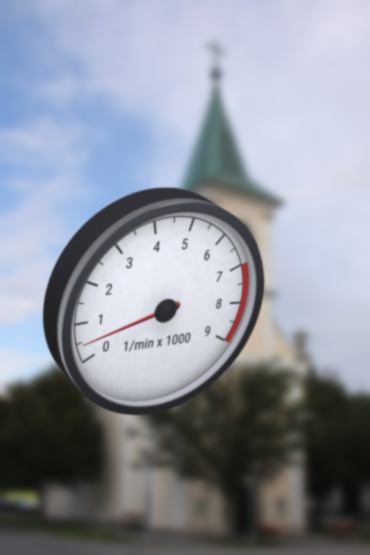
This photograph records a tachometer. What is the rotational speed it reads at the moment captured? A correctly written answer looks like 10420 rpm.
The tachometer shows 500 rpm
